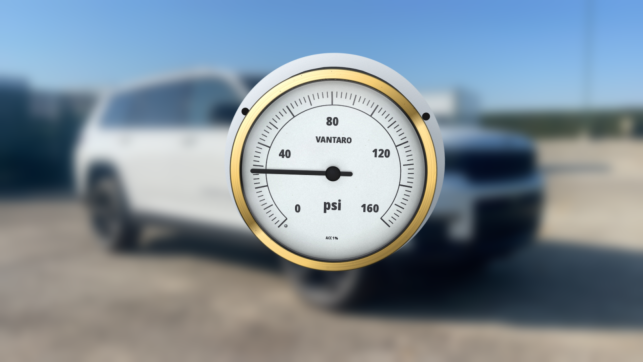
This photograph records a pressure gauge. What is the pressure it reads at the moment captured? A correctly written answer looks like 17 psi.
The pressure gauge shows 28 psi
